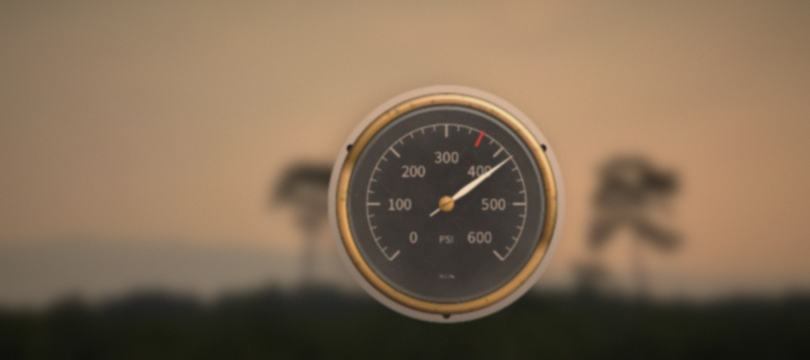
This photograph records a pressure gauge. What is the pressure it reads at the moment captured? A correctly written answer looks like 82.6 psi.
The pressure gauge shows 420 psi
